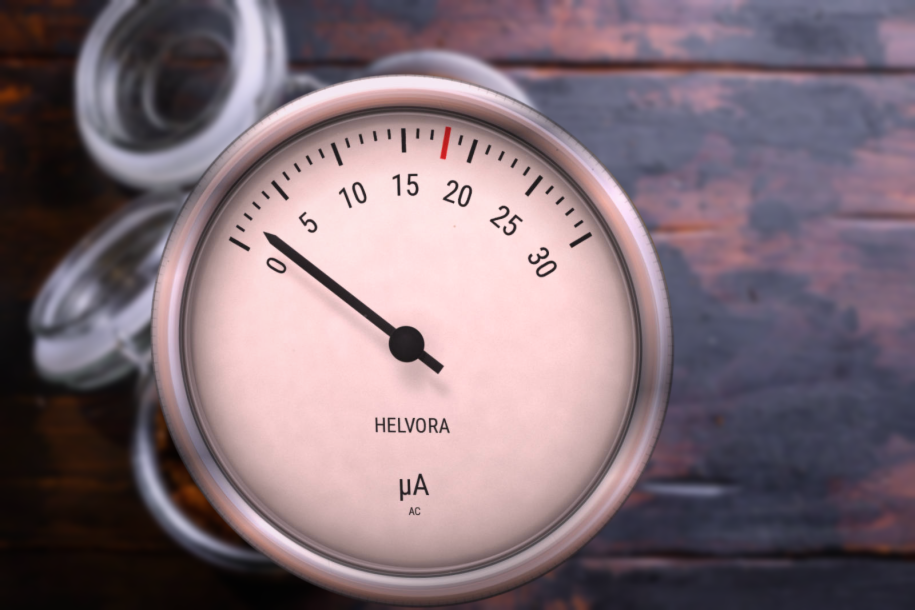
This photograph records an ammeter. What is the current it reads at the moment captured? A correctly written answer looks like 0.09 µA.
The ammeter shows 2 µA
